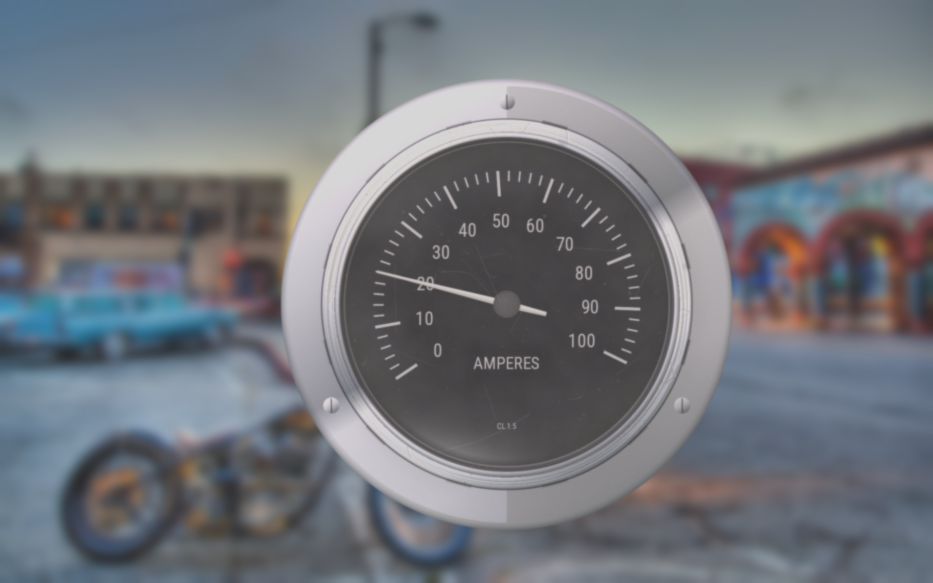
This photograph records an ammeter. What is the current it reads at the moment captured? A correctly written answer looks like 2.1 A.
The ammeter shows 20 A
